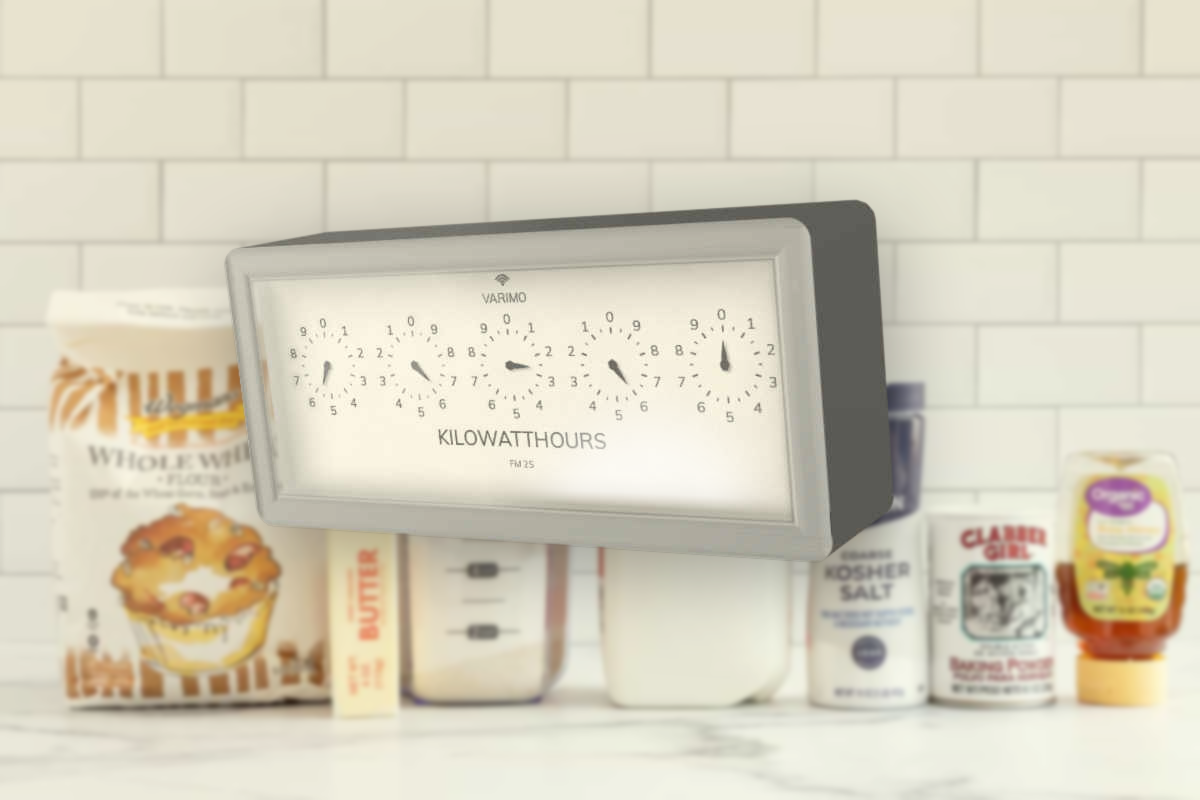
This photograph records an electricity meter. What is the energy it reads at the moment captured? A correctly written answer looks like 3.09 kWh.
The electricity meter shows 56260 kWh
